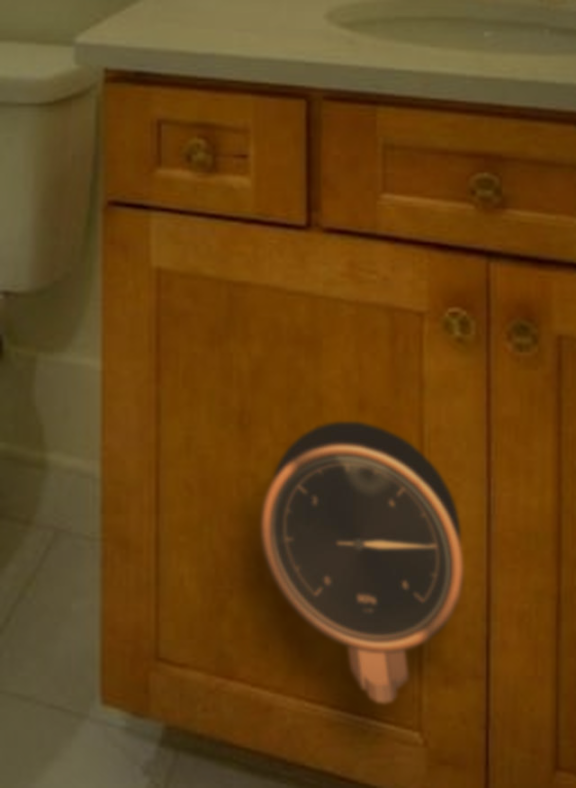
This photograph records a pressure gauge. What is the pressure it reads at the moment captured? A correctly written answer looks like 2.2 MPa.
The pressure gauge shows 5 MPa
